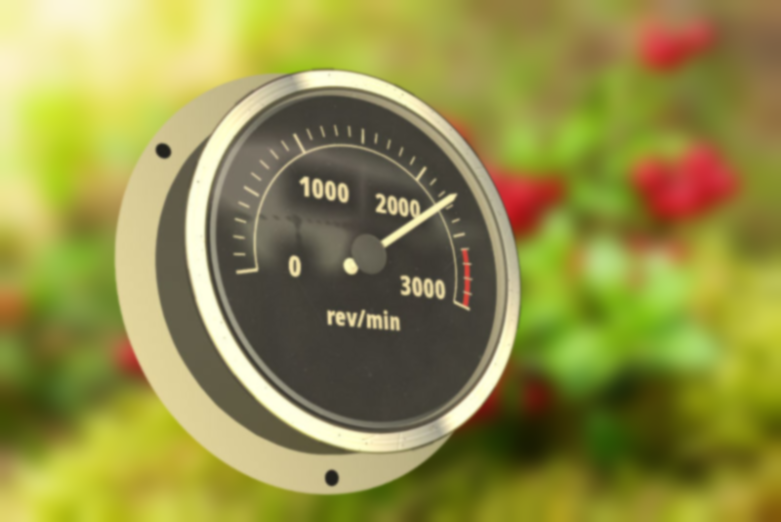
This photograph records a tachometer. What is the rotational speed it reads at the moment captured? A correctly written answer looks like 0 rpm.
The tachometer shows 2250 rpm
